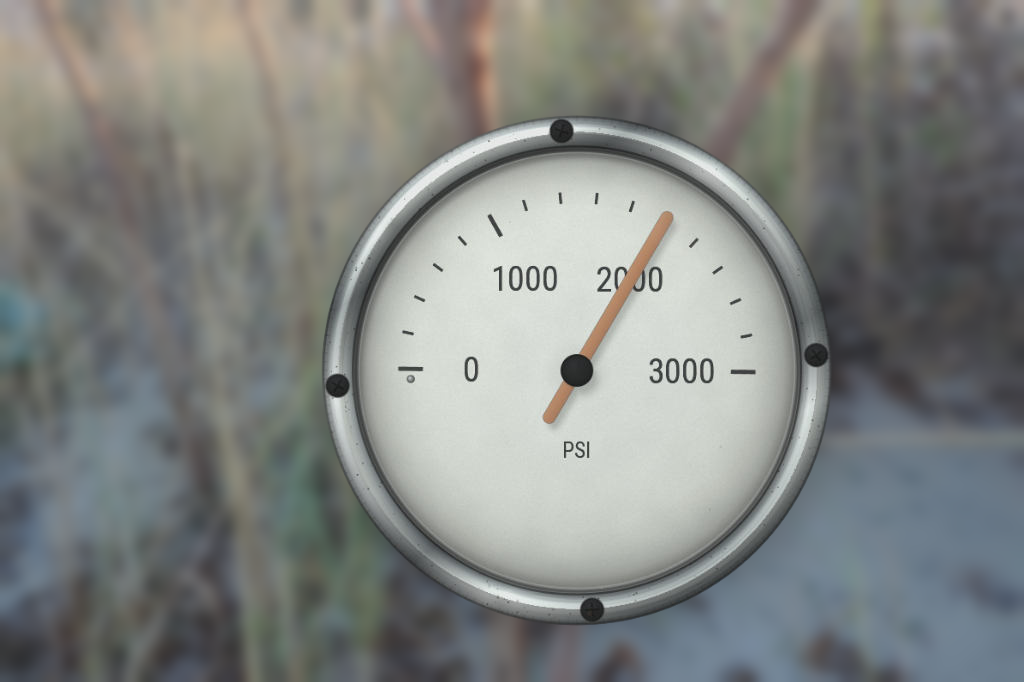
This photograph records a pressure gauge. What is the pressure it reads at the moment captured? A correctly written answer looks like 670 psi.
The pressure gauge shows 2000 psi
